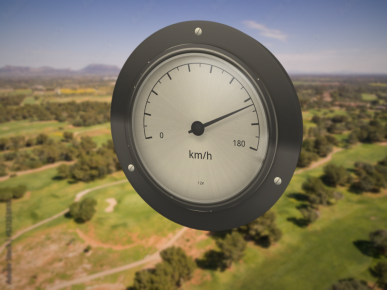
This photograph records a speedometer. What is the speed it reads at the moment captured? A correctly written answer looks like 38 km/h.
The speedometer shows 145 km/h
